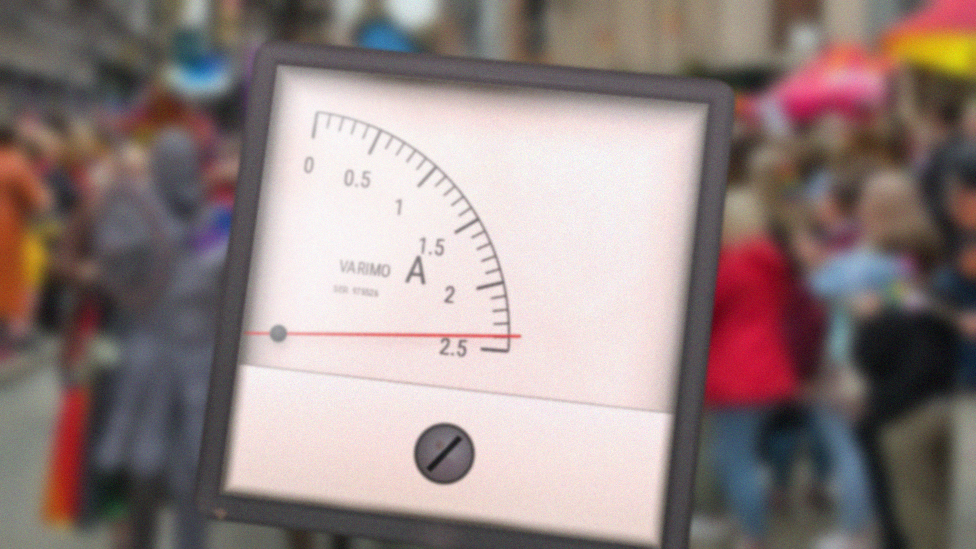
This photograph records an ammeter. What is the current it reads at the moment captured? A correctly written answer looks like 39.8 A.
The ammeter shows 2.4 A
